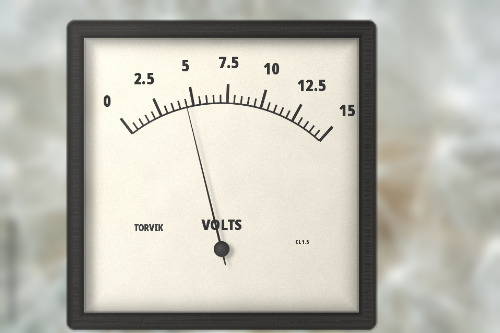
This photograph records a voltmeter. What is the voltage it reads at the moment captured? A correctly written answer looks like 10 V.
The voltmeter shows 4.5 V
